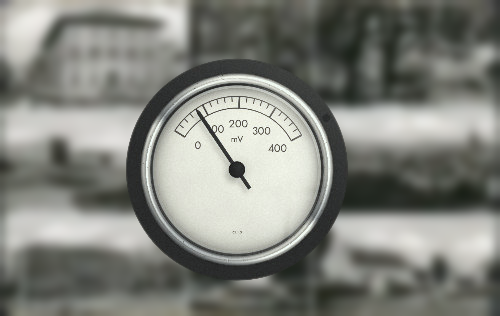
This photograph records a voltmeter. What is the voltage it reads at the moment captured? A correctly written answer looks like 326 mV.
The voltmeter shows 80 mV
